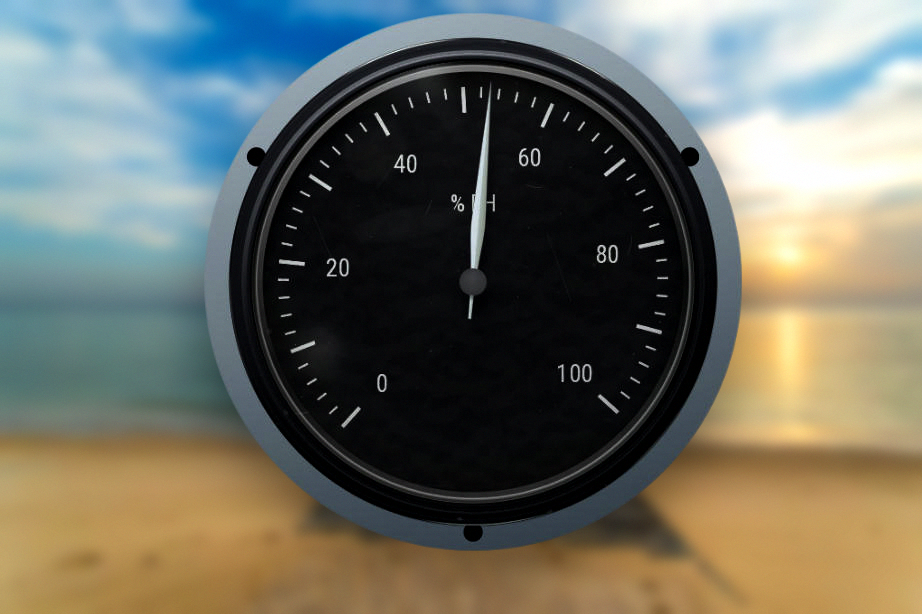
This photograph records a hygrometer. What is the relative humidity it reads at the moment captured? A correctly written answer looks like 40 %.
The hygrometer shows 53 %
